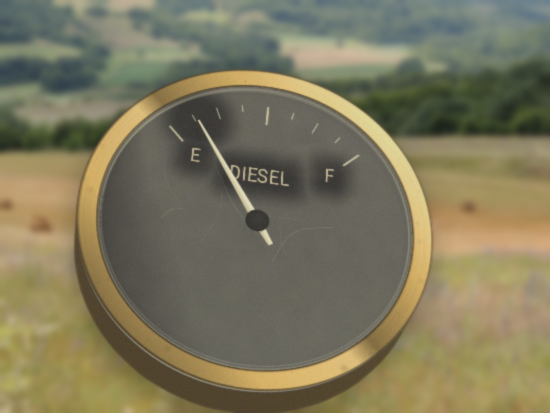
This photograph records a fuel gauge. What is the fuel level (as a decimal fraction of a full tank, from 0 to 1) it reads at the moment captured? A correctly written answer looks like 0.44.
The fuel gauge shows 0.125
